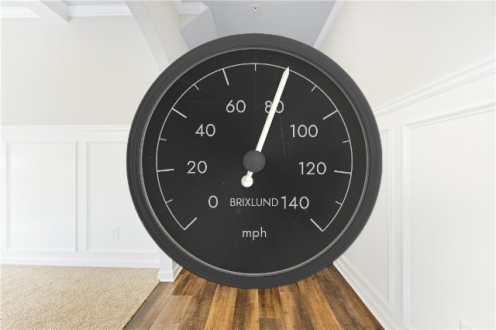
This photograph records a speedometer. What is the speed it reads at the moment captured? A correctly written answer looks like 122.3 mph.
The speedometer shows 80 mph
